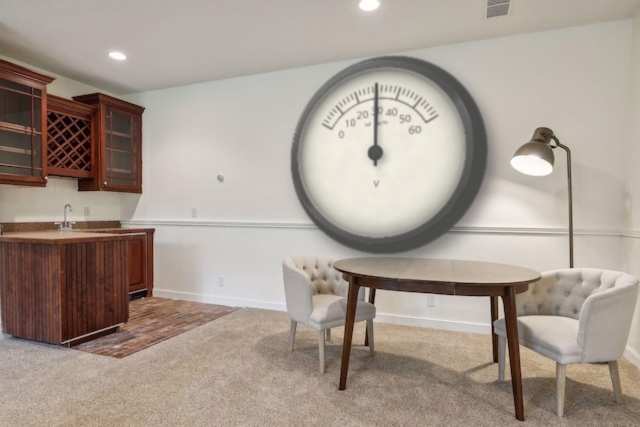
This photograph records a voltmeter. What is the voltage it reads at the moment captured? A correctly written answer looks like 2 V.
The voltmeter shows 30 V
